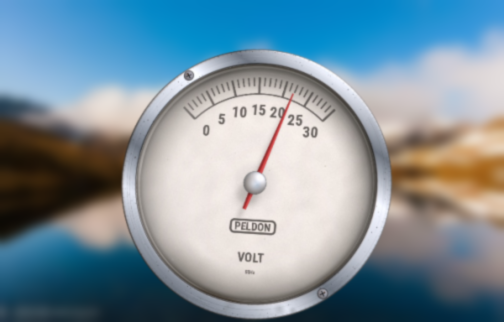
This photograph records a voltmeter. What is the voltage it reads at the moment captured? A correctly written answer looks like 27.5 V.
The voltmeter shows 22 V
